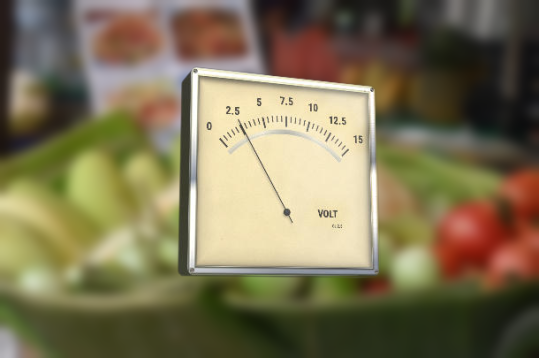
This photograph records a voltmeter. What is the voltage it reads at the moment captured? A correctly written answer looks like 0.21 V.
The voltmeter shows 2.5 V
